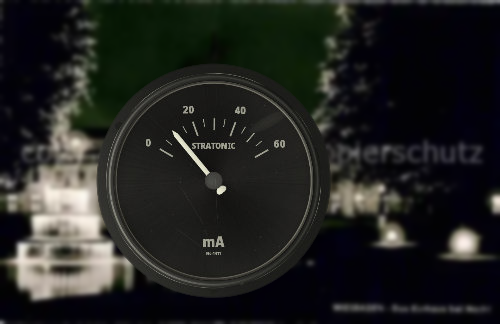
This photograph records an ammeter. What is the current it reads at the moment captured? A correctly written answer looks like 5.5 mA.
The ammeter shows 10 mA
